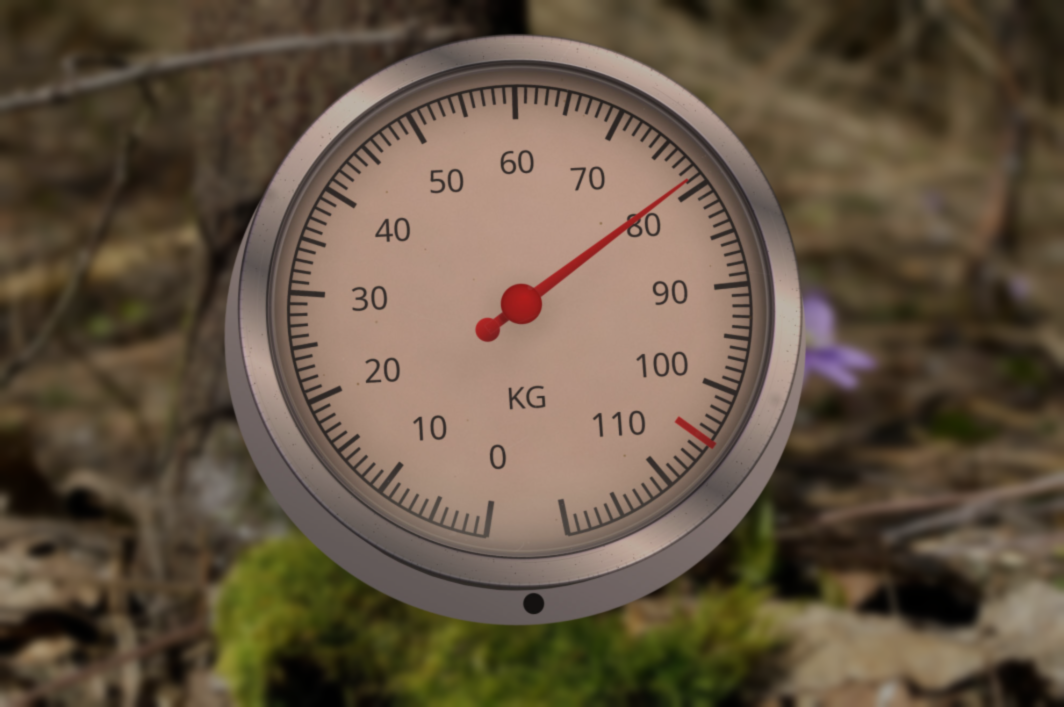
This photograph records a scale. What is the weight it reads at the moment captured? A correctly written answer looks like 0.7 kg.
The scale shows 79 kg
